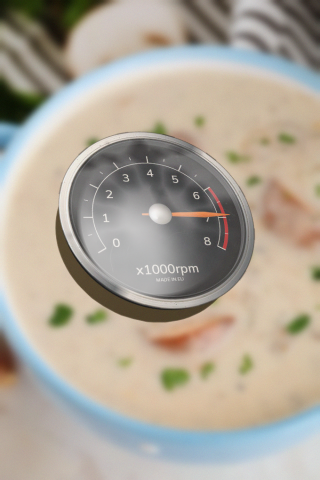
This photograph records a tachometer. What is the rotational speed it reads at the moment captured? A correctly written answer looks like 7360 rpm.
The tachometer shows 7000 rpm
